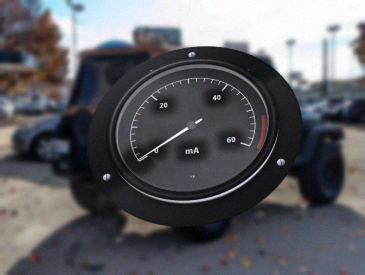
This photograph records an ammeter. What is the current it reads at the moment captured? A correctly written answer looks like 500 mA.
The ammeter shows 0 mA
